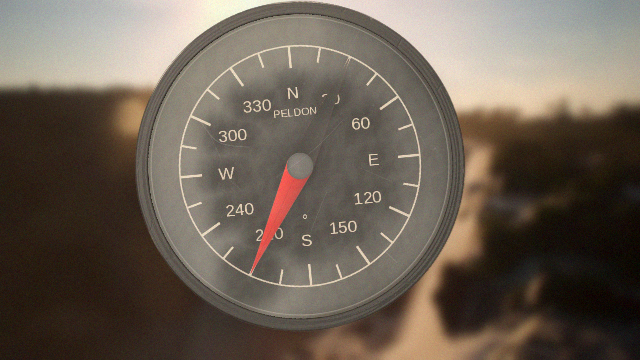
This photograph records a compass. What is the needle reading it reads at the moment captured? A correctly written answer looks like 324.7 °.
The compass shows 210 °
